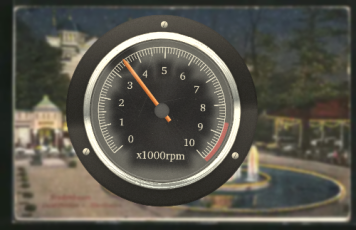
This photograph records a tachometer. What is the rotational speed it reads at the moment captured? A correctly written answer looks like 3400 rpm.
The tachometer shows 3500 rpm
